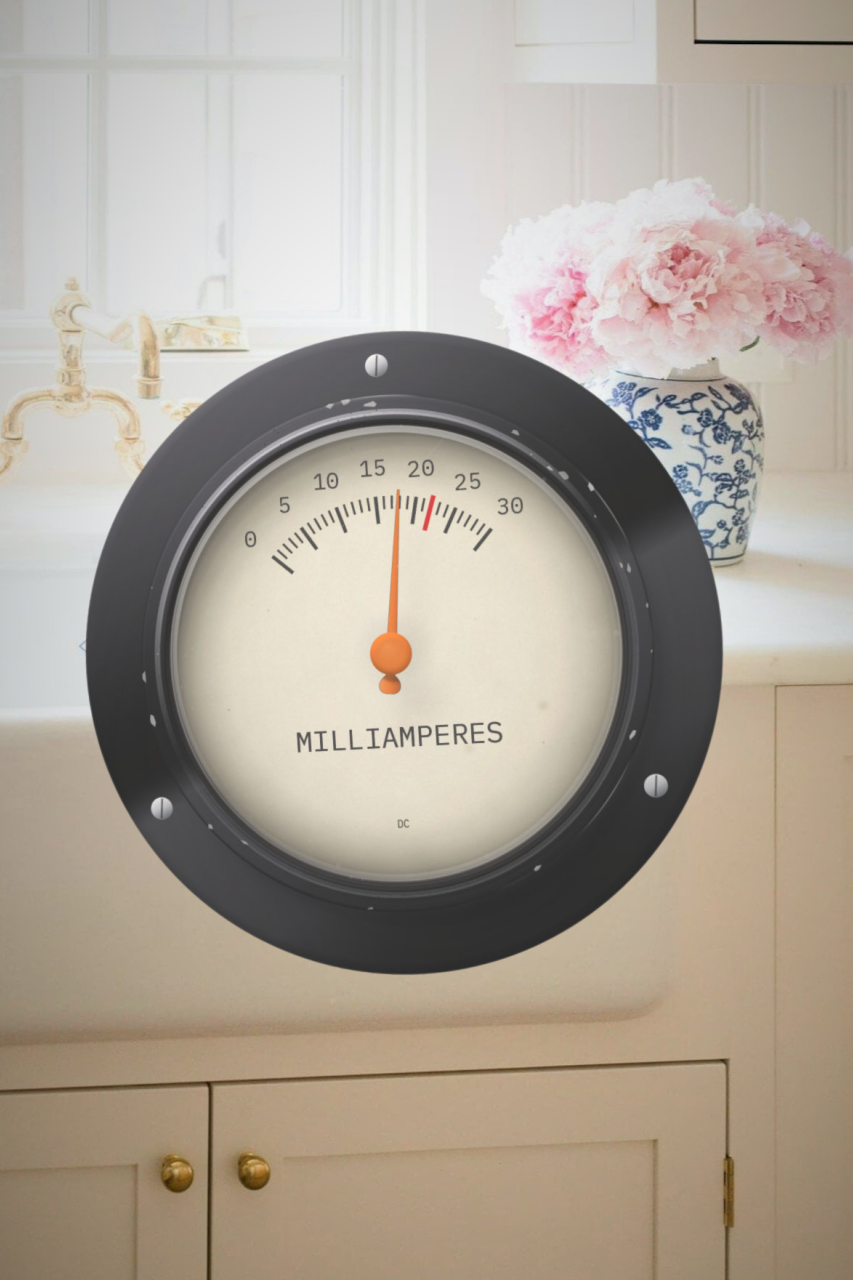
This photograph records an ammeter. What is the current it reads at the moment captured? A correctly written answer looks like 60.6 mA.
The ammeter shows 18 mA
